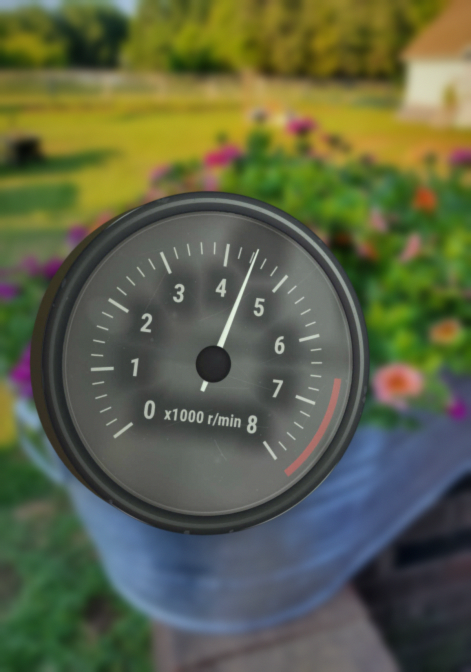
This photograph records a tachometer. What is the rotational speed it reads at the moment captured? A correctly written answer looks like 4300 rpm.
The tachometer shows 4400 rpm
